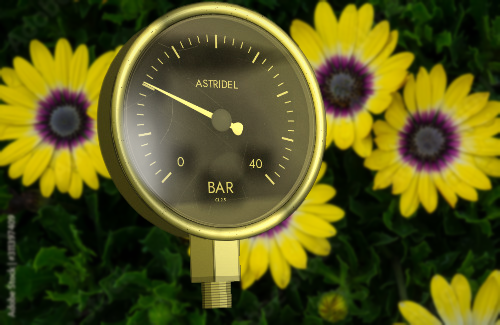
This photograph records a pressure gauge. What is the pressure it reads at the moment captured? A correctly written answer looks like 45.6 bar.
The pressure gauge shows 10 bar
